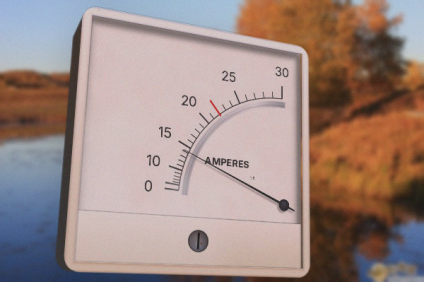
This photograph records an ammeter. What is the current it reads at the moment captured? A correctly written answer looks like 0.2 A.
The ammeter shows 14 A
